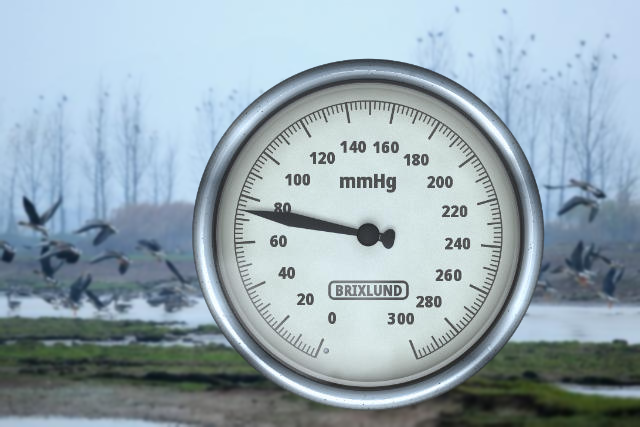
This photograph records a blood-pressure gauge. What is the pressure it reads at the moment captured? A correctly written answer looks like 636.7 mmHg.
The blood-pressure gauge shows 74 mmHg
